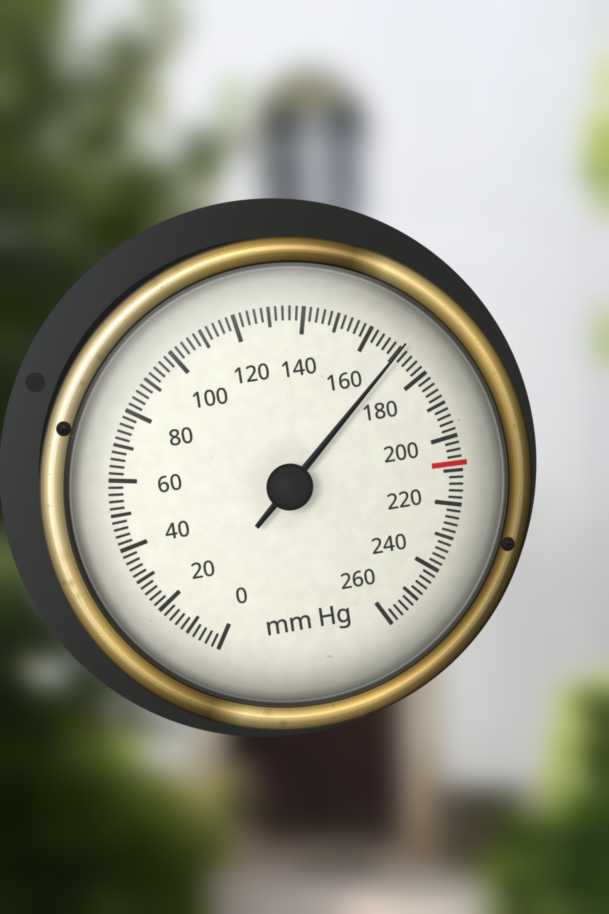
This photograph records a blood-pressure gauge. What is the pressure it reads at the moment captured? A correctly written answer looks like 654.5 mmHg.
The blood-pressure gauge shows 170 mmHg
